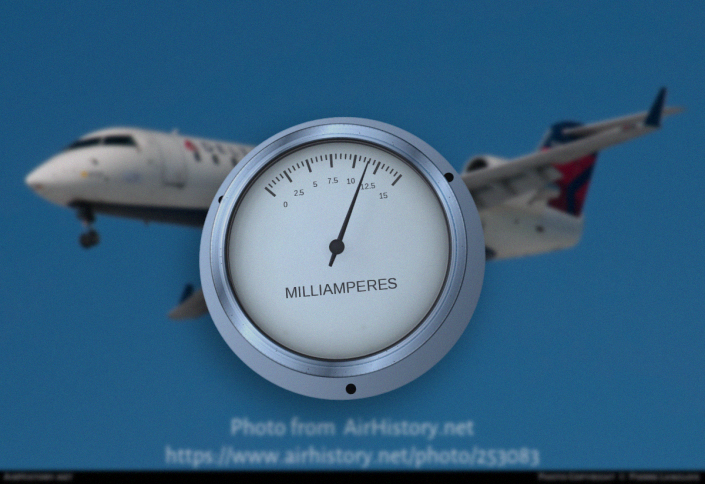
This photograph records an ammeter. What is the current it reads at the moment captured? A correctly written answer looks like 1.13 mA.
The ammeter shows 11.5 mA
